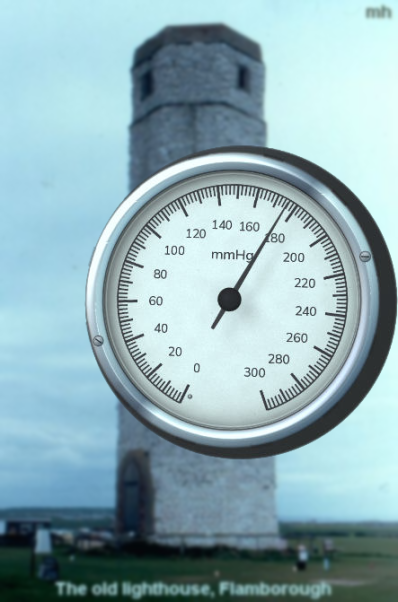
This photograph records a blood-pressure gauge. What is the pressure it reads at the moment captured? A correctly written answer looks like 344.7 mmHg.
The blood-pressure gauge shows 176 mmHg
